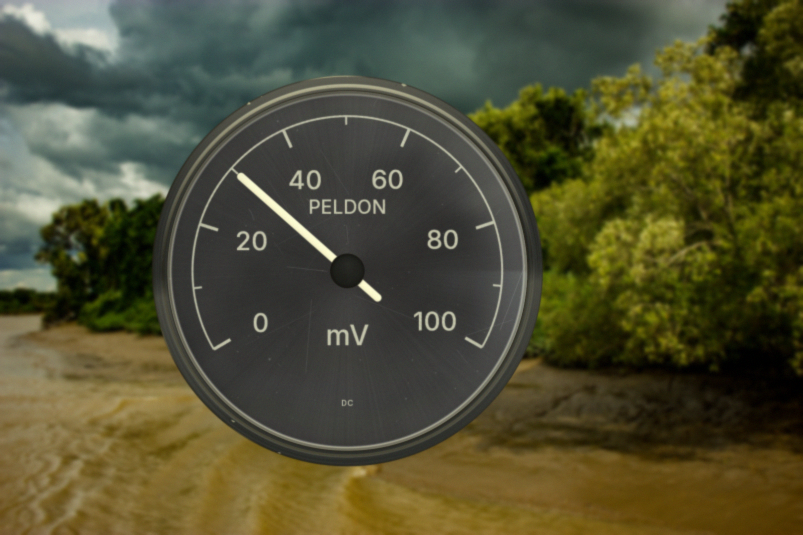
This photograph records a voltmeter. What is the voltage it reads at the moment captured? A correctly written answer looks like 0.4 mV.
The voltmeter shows 30 mV
